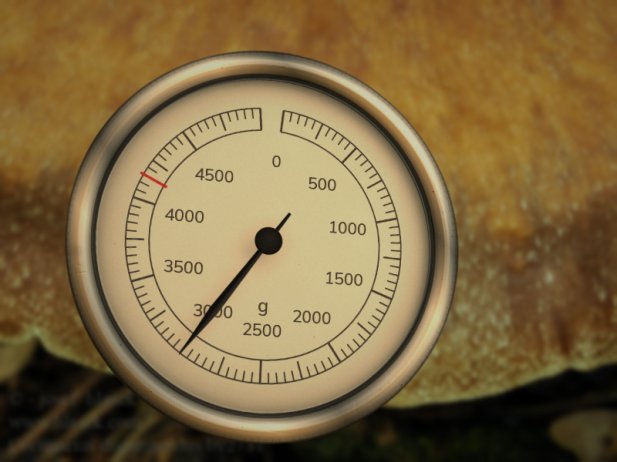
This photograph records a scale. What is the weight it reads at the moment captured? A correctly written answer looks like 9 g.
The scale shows 3000 g
